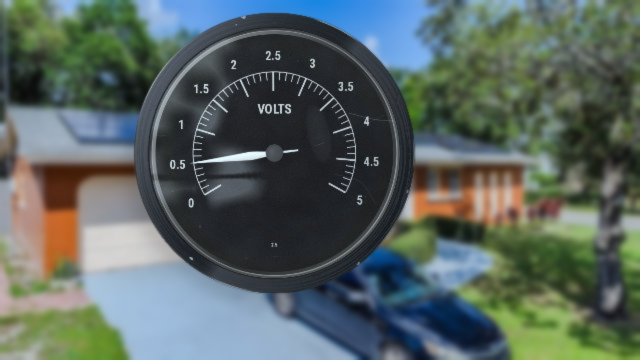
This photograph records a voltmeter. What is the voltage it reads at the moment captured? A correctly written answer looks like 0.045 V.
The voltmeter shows 0.5 V
